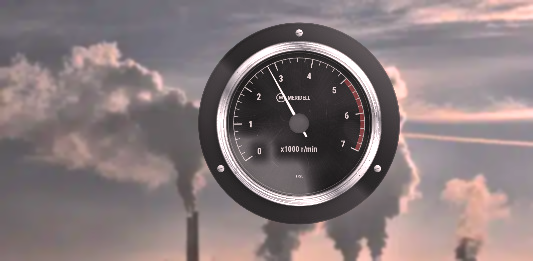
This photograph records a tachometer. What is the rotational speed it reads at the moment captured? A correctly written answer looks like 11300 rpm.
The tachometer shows 2800 rpm
